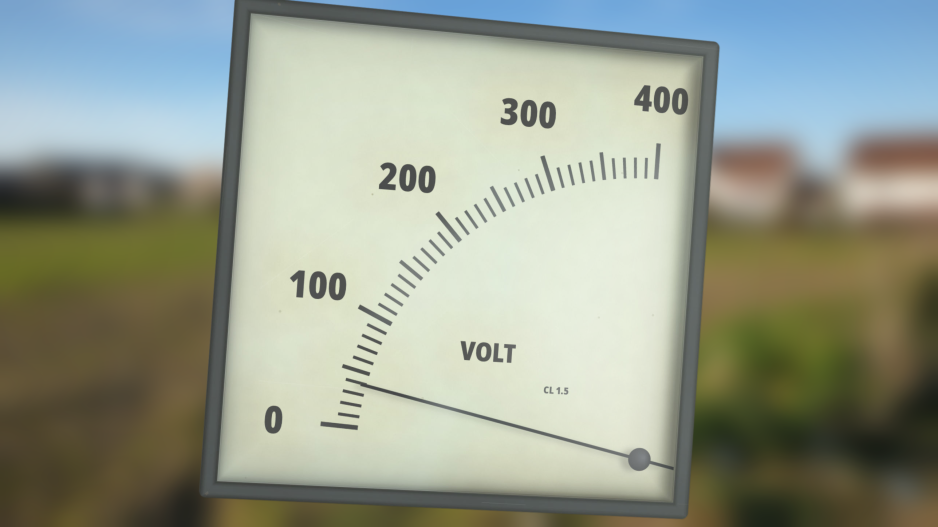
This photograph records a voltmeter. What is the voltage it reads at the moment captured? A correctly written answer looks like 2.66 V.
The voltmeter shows 40 V
